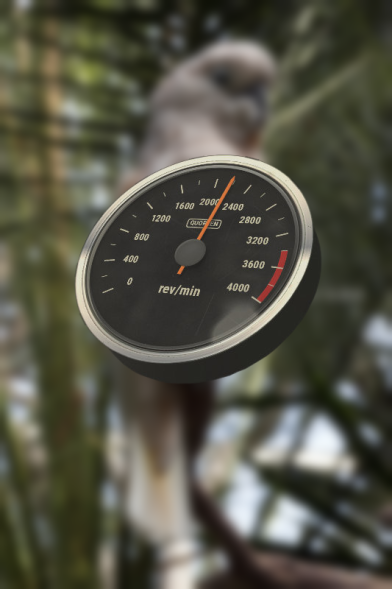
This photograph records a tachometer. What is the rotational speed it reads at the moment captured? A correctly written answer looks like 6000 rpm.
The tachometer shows 2200 rpm
